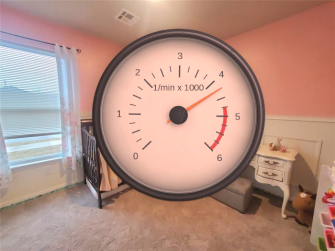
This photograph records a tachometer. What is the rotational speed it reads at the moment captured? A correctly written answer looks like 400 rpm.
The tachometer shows 4250 rpm
